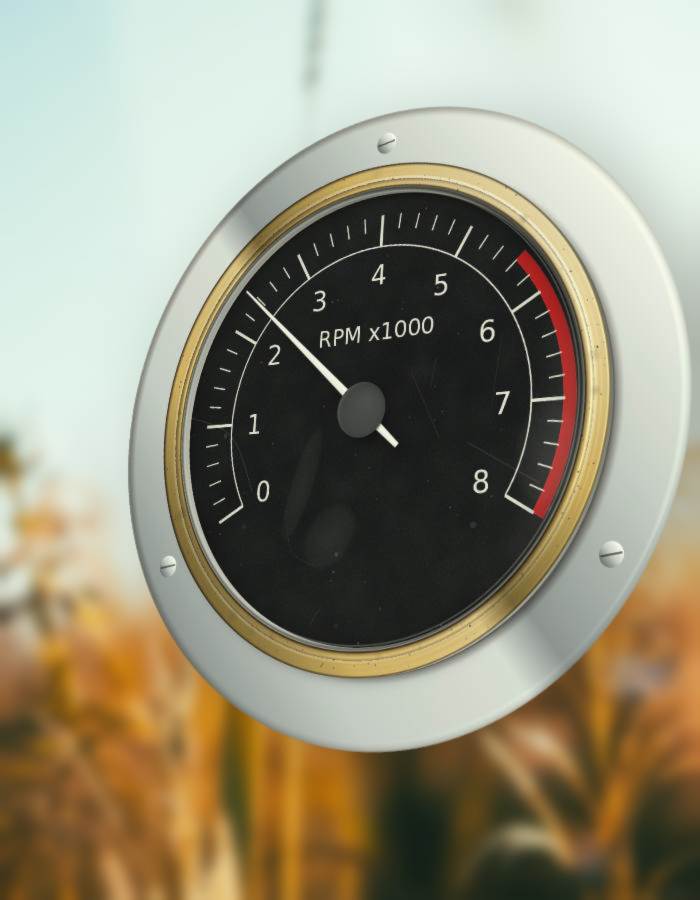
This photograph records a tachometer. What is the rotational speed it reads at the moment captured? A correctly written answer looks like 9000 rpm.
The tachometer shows 2400 rpm
